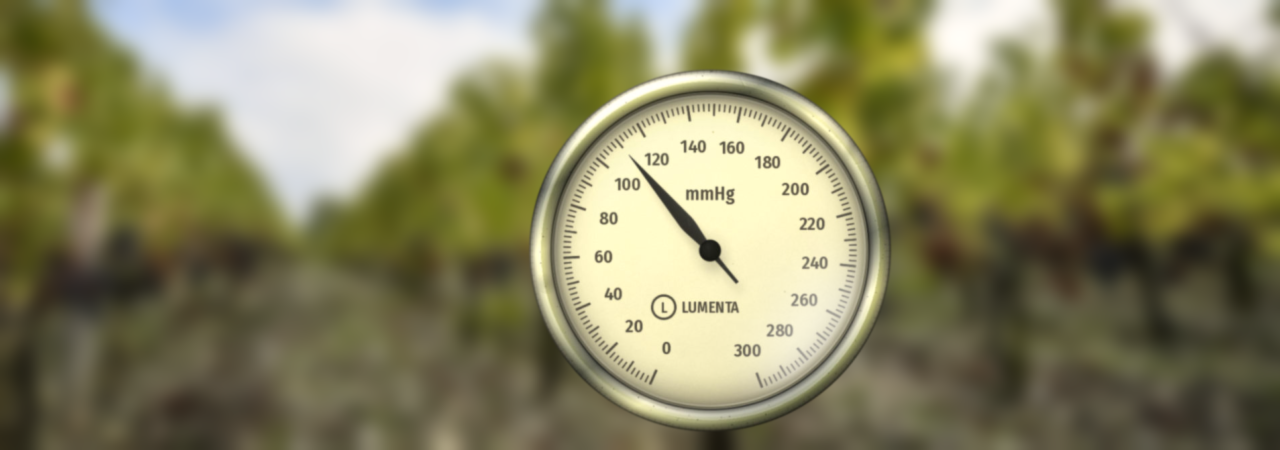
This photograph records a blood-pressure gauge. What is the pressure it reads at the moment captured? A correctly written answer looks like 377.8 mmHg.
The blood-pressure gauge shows 110 mmHg
